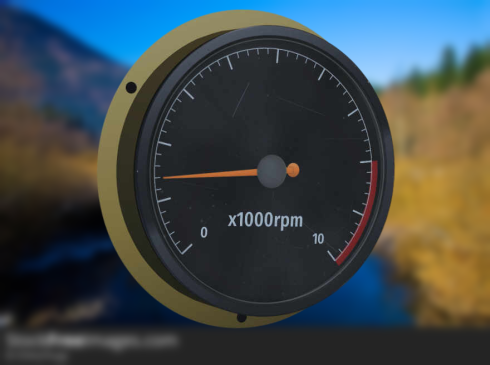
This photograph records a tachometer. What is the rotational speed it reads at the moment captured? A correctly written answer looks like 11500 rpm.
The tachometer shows 1400 rpm
